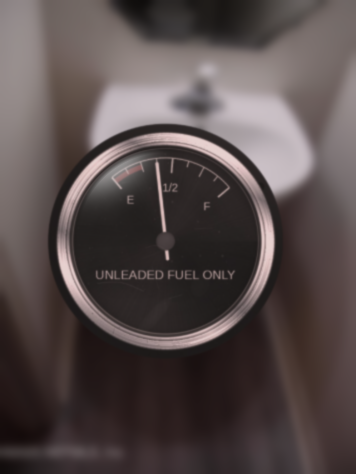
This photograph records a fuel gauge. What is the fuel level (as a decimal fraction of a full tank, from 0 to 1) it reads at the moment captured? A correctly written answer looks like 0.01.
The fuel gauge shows 0.375
